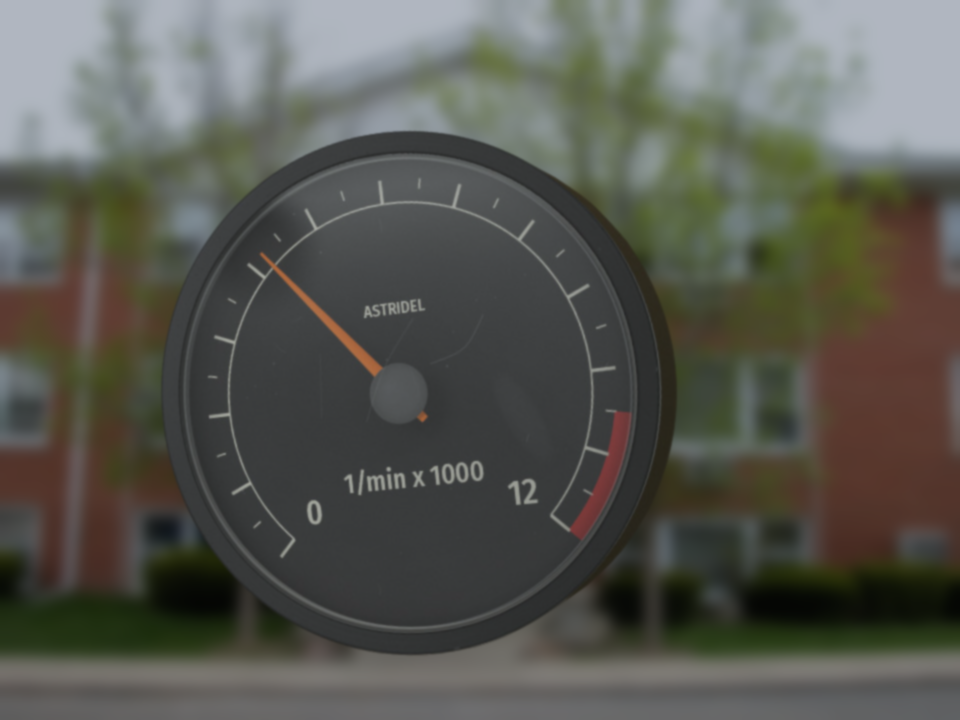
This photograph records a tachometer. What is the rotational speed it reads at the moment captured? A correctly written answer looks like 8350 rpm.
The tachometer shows 4250 rpm
